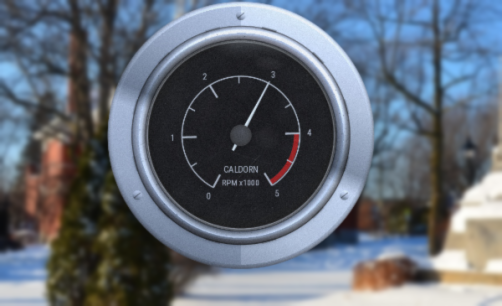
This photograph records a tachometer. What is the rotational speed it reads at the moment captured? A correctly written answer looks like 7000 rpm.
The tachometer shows 3000 rpm
